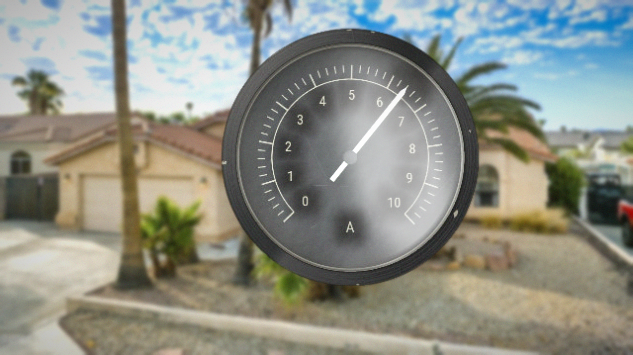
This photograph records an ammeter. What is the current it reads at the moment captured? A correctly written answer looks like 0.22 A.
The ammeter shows 6.4 A
